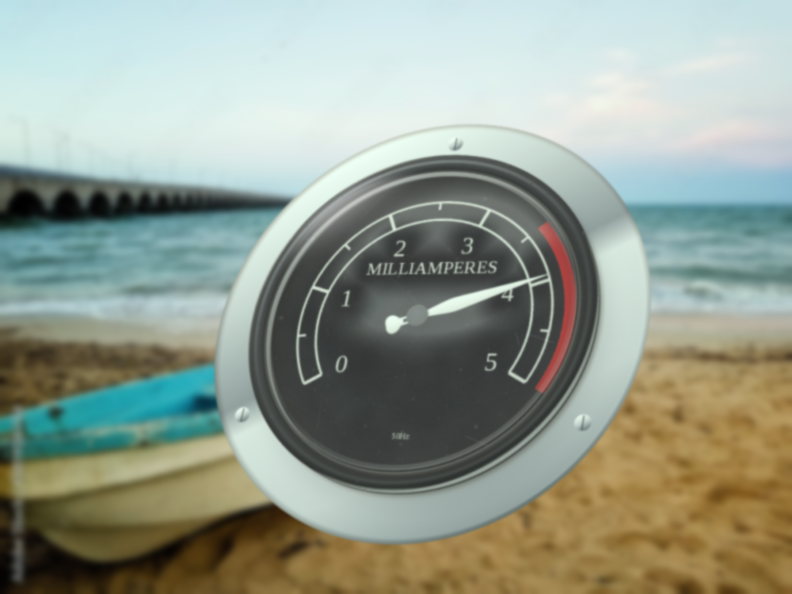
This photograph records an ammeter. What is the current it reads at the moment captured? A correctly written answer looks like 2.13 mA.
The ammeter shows 4 mA
